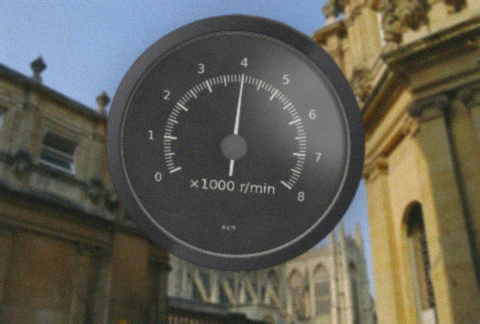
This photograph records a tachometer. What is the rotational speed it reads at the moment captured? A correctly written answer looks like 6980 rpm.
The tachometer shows 4000 rpm
